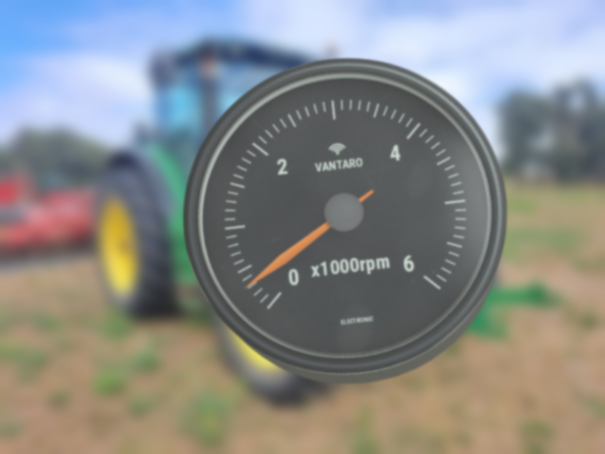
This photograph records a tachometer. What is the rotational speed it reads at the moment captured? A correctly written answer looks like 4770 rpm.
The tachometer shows 300 rpm
